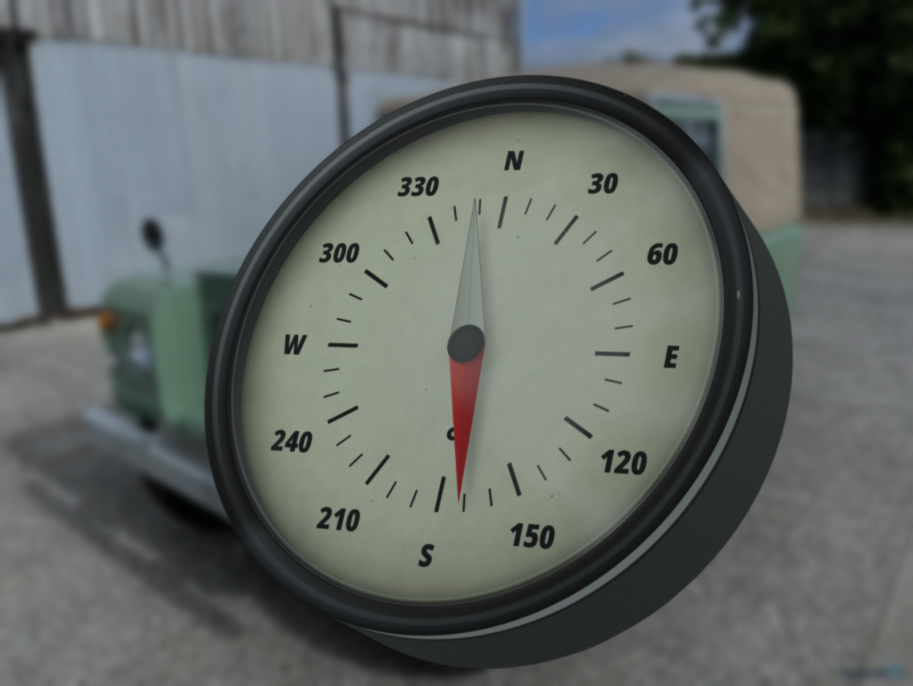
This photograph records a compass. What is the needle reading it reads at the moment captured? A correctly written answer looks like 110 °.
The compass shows 170 °
